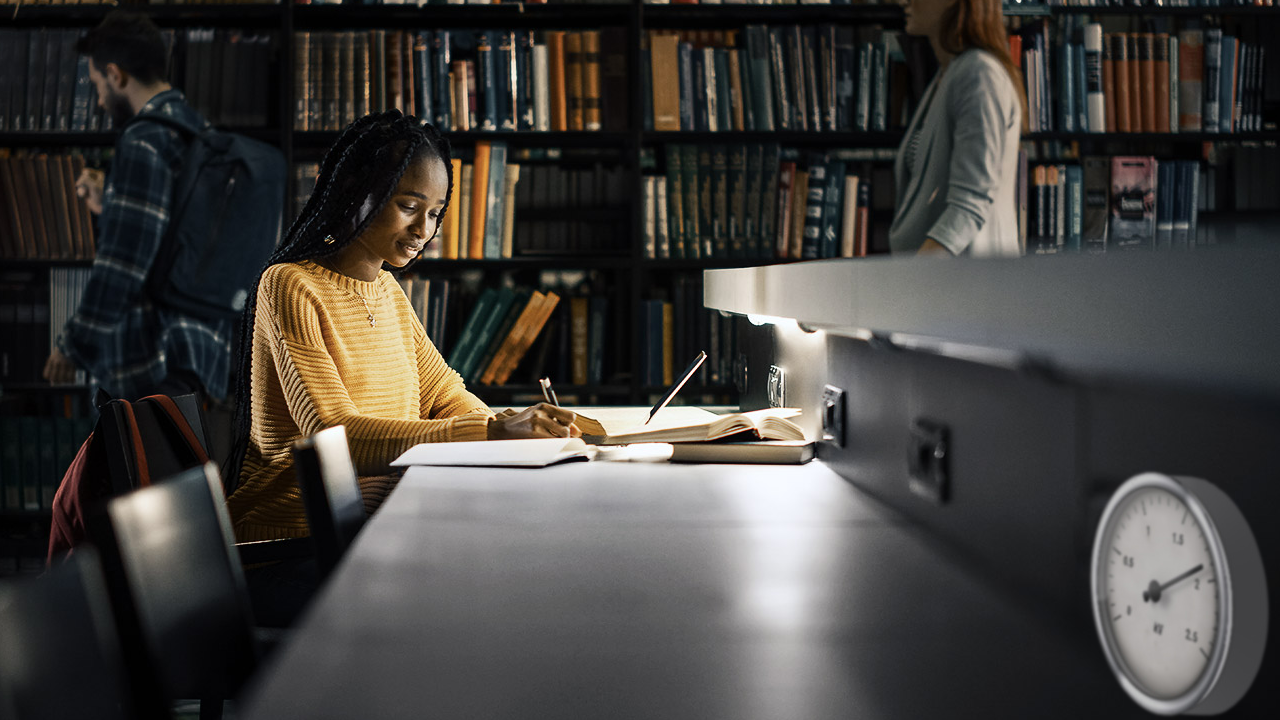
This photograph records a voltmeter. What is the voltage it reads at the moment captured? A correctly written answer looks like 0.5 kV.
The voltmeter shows 1.9 kV
